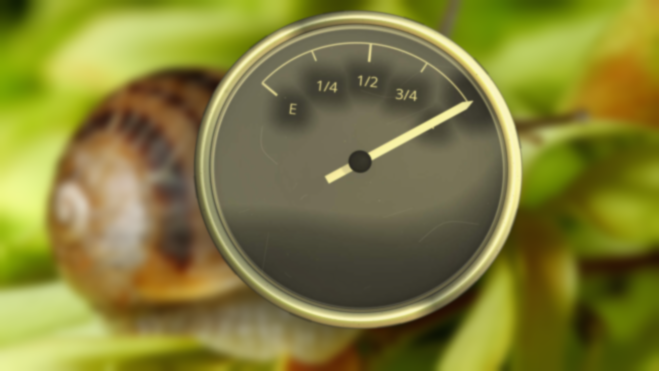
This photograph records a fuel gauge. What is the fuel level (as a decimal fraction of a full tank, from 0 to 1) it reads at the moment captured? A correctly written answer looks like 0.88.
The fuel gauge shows 1
